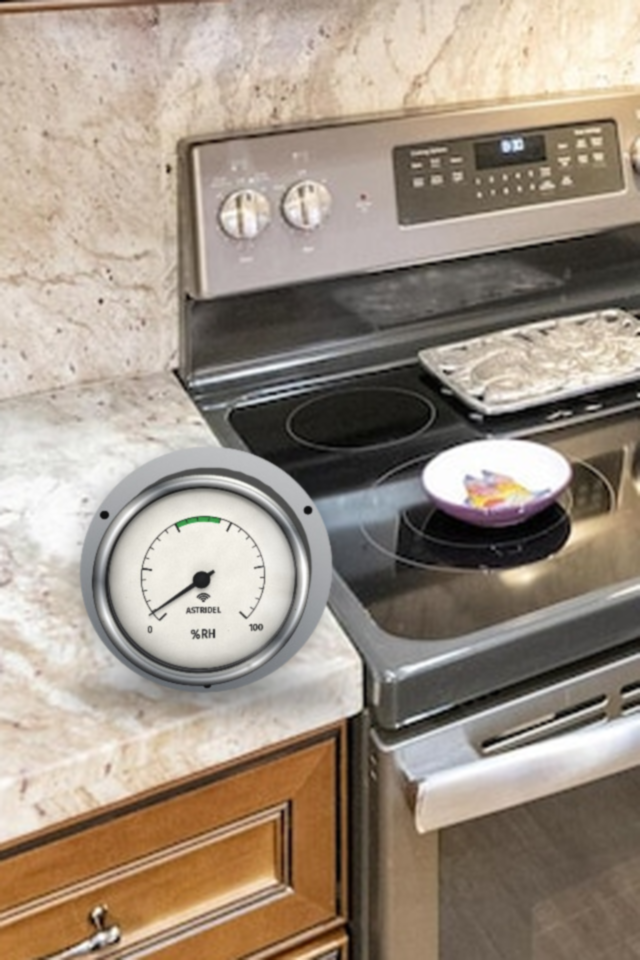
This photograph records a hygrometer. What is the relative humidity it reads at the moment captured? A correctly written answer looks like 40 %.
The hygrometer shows 4 %
